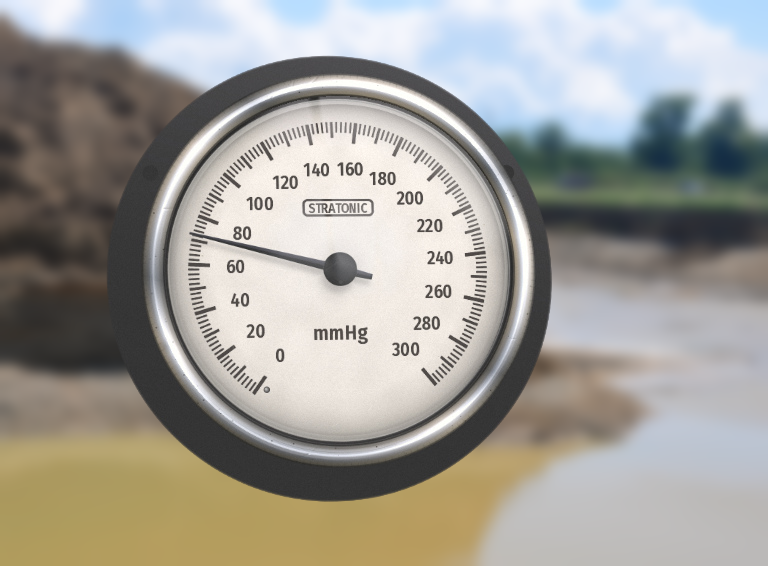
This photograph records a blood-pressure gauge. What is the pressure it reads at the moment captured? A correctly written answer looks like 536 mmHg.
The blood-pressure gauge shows 72 mmHg
